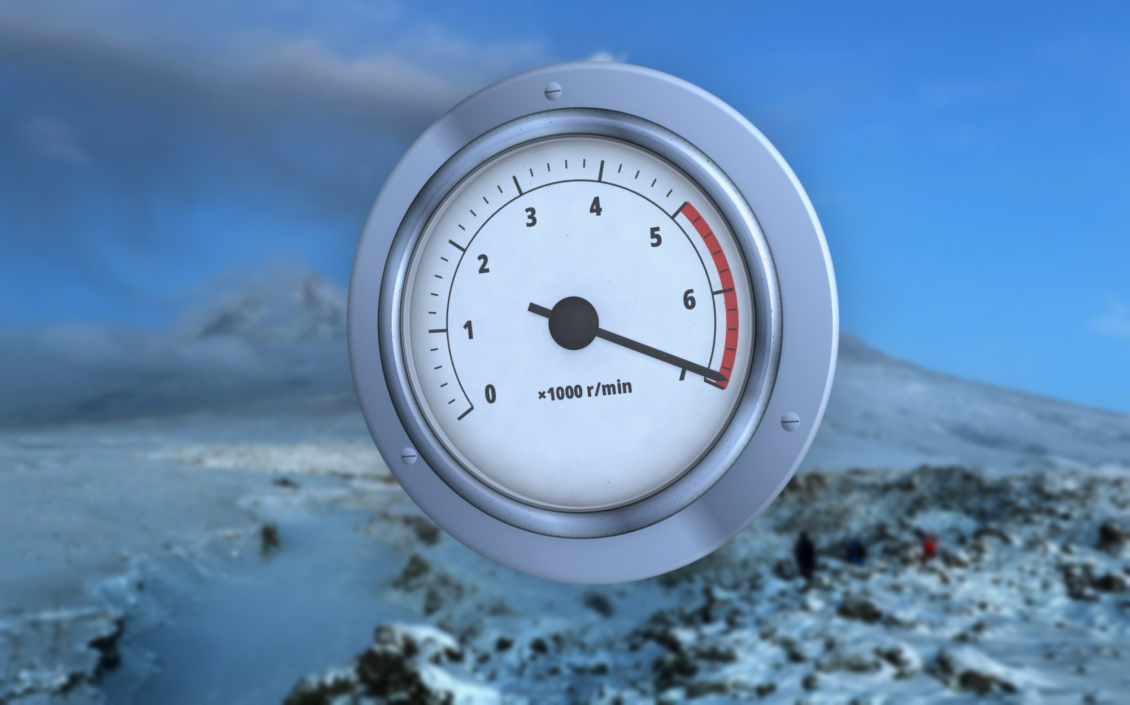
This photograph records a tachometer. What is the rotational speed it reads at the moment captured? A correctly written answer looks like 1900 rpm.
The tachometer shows 6900 rpm
